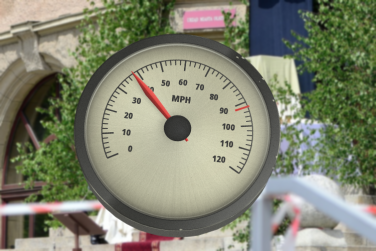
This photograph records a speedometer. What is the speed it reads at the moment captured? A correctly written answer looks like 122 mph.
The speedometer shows 38 mph
